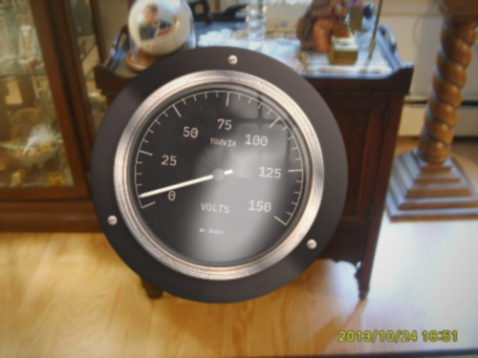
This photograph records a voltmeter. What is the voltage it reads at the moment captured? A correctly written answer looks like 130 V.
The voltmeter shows 5 V
